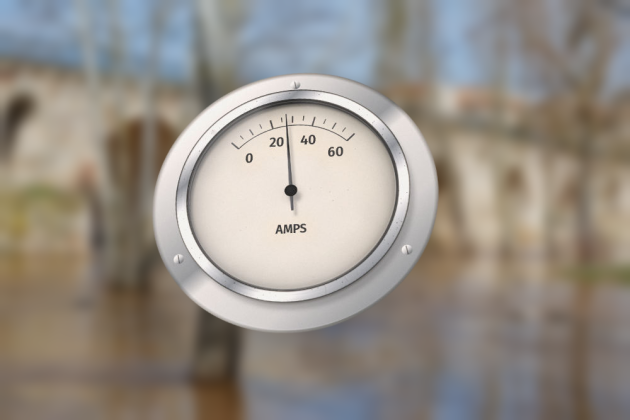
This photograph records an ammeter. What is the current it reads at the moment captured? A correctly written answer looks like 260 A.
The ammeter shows 27.5 A
